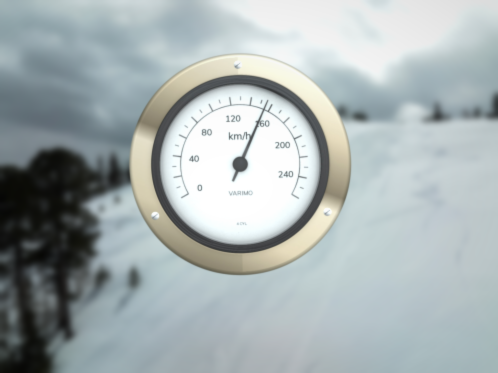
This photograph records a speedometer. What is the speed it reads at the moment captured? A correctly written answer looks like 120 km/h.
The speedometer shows 155 km/h
